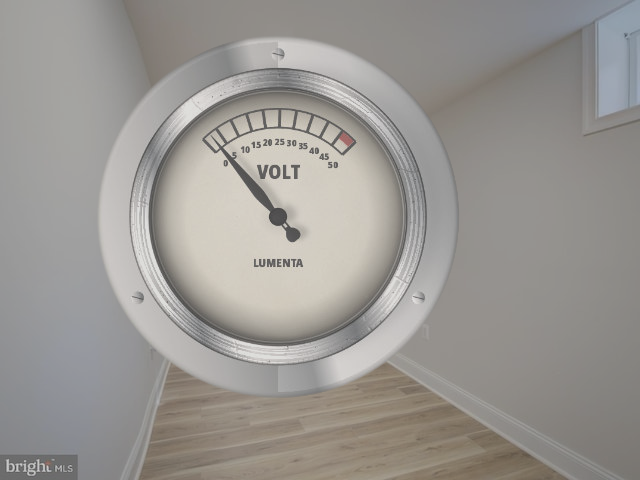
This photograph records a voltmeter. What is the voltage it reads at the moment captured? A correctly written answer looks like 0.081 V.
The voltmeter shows 2.5 V
